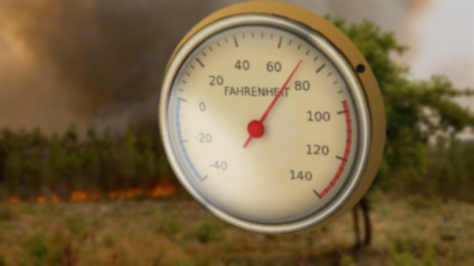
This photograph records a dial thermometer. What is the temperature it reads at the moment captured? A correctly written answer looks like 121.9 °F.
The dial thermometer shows 72 °F
